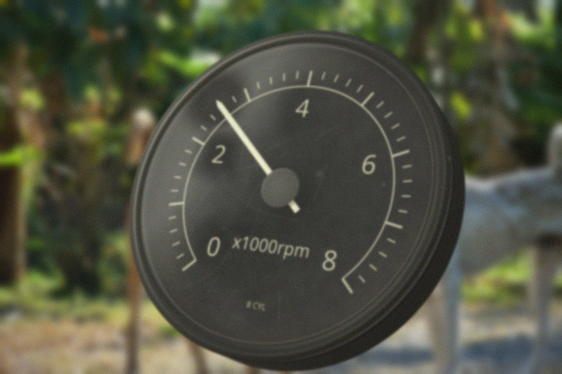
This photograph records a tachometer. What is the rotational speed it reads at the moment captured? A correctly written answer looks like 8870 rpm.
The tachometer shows 2600 rpm
